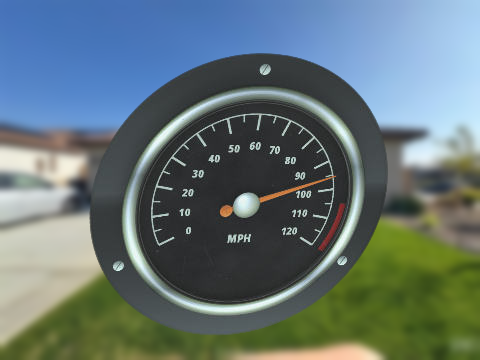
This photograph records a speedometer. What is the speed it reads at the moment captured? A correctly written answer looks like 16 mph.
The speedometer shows 95 mph
